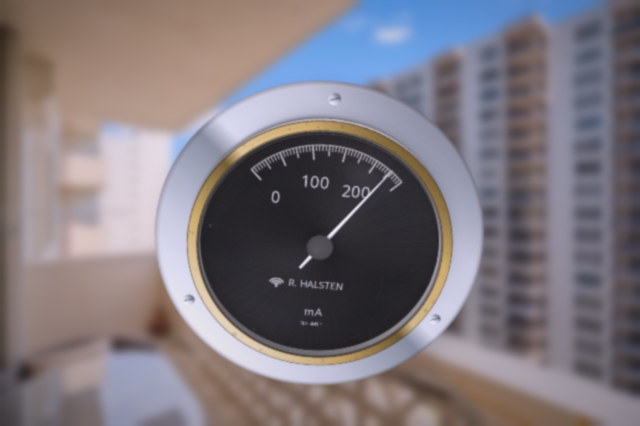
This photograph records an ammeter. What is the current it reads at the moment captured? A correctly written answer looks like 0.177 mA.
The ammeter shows 225 mA
